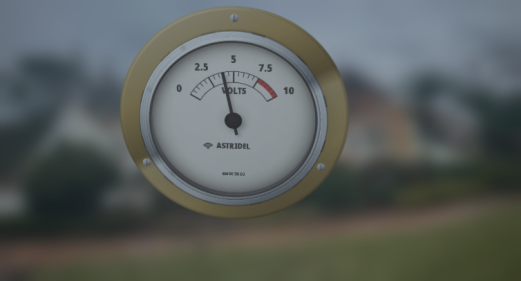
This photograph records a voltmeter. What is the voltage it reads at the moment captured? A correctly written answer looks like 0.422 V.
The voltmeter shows 4 V
